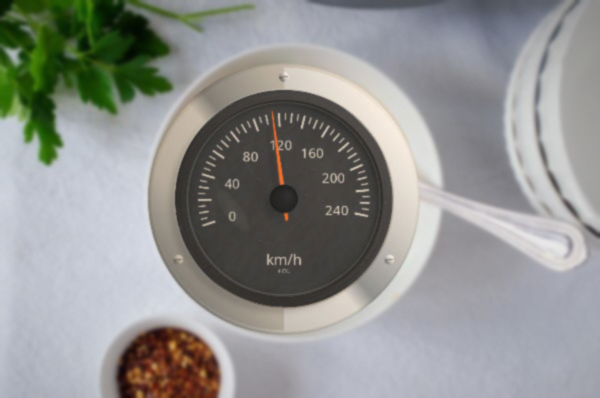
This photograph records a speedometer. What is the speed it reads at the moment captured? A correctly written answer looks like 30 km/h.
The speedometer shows 115 km/h
